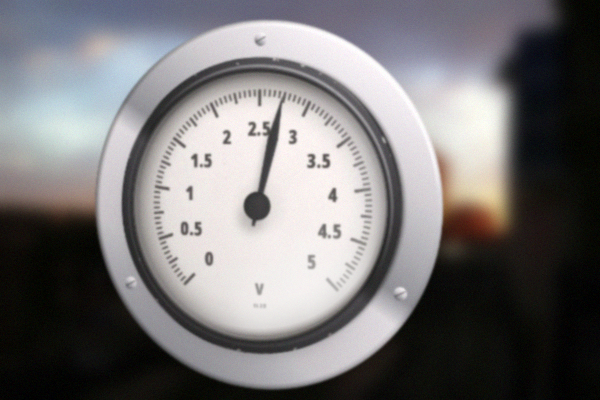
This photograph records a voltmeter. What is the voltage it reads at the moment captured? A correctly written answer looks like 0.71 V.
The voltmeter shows 2.75 V
